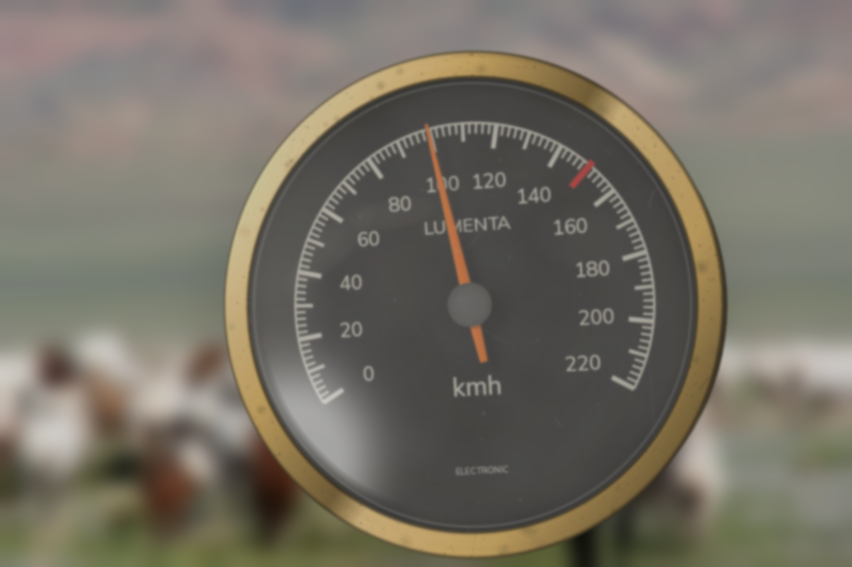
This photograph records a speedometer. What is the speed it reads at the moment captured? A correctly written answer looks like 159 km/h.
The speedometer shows 100 km/h
